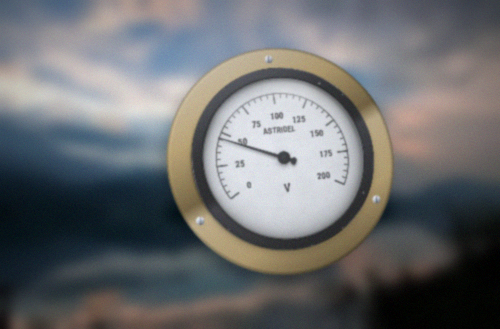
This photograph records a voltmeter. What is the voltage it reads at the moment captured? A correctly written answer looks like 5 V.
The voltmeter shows 45 V
